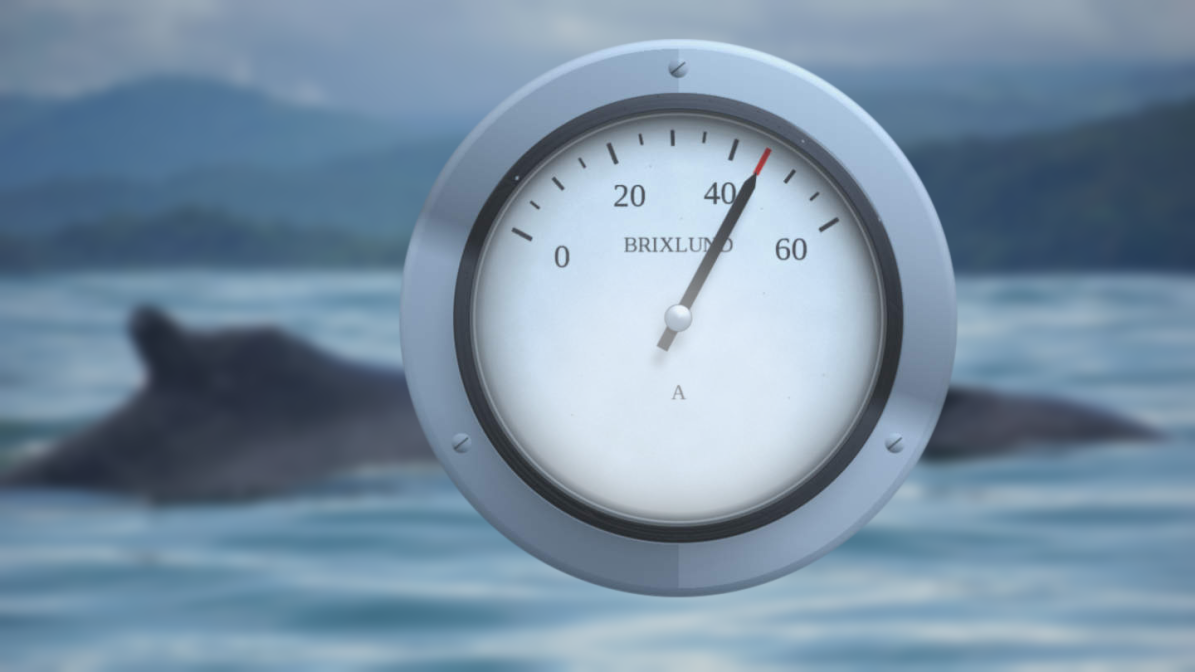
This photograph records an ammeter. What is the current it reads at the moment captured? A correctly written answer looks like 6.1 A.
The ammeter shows 45 A
